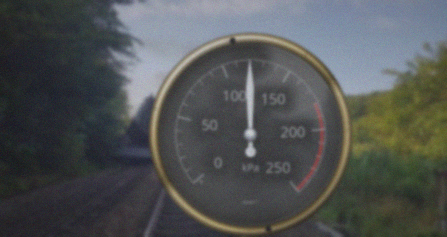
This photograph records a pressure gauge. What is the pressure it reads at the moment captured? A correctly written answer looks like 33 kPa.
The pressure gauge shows 120 kPa
